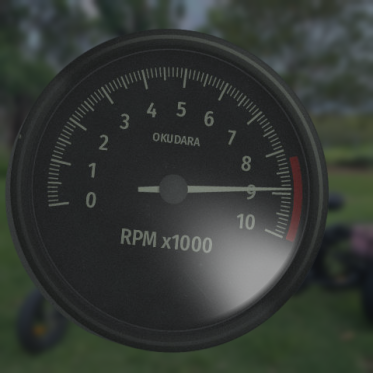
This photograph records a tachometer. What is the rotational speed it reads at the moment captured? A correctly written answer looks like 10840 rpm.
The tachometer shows 8900 rpm
